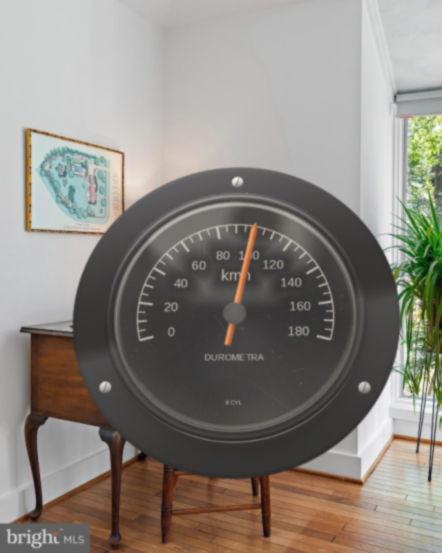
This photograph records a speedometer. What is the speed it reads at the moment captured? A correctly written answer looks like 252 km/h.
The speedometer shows 100 km/h
